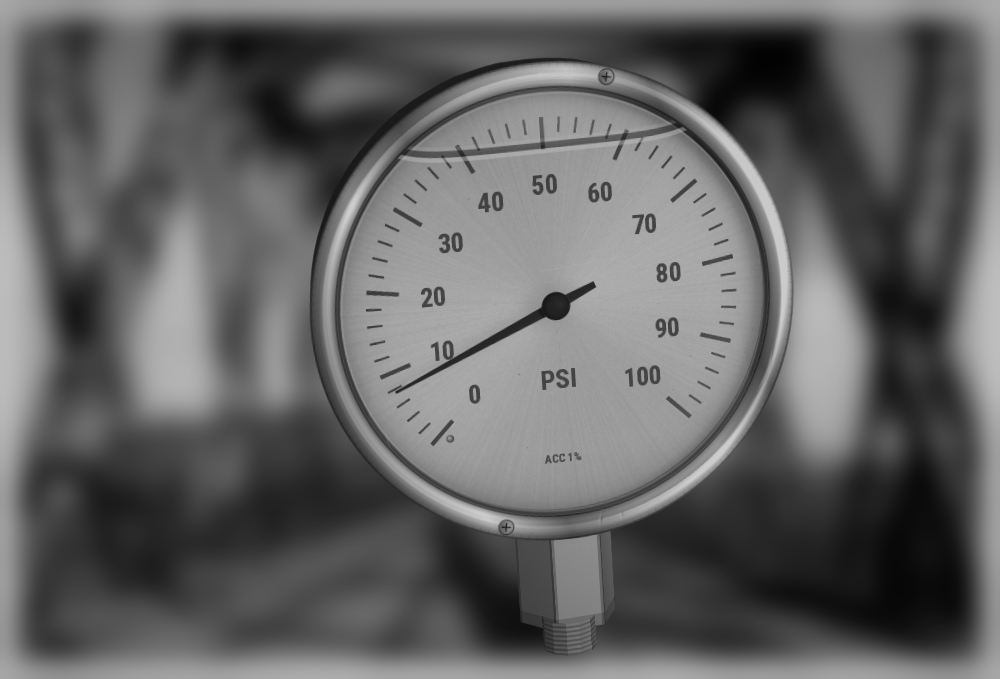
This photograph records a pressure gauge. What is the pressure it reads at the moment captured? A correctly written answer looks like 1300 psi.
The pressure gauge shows 8 psi
